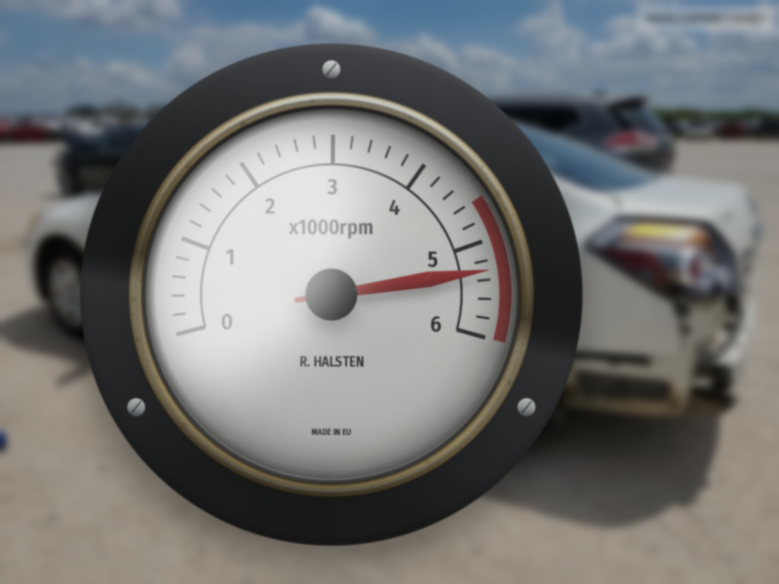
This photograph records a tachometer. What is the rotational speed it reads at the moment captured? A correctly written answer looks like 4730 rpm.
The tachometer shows 5300 rpm
